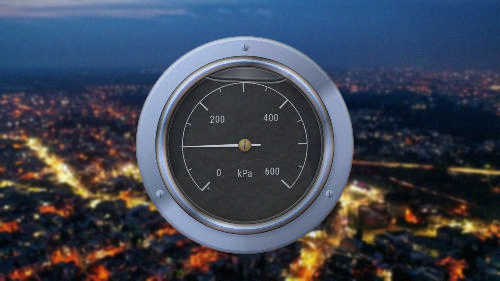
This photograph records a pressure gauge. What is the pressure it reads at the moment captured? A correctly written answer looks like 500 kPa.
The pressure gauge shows 100 kPa
